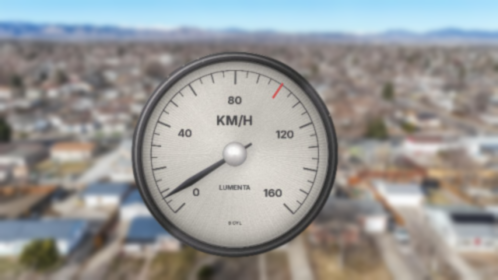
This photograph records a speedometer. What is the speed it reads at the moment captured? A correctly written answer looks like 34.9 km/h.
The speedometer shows 7.5 km/h
